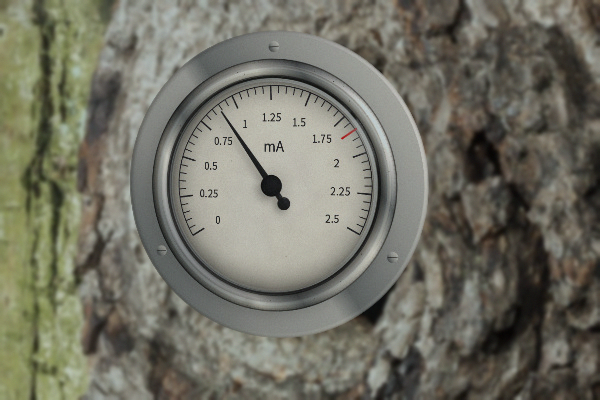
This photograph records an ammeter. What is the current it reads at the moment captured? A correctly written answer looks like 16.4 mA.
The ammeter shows 0.9 mA
